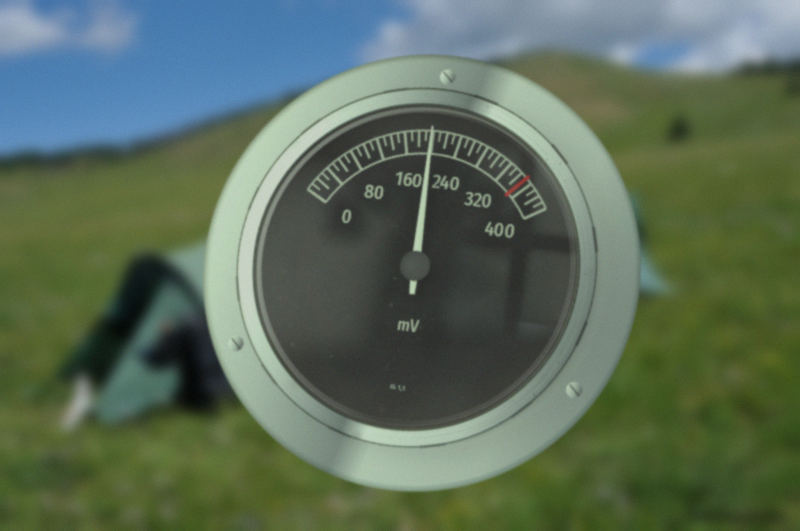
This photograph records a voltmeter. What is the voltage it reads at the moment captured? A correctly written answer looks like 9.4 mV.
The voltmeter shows 200 mV
